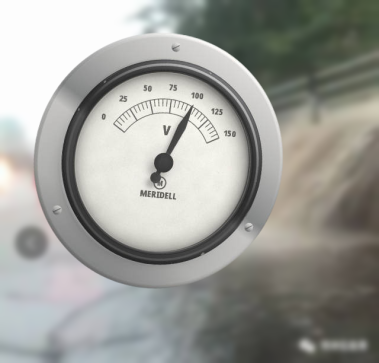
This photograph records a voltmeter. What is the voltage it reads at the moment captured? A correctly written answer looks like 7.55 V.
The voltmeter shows 100 V
